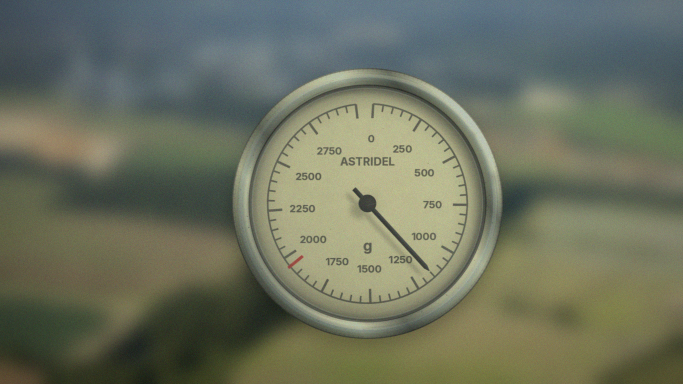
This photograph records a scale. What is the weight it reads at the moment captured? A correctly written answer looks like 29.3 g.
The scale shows 1150 g
